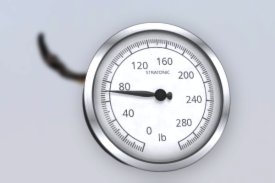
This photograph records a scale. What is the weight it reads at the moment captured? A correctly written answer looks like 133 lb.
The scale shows 70 lb
